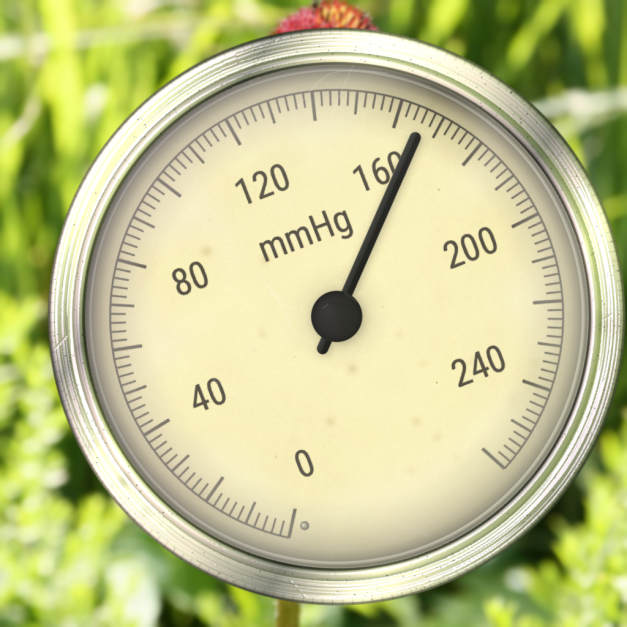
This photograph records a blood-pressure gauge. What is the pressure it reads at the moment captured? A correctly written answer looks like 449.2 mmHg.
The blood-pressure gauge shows 166 mmHg
